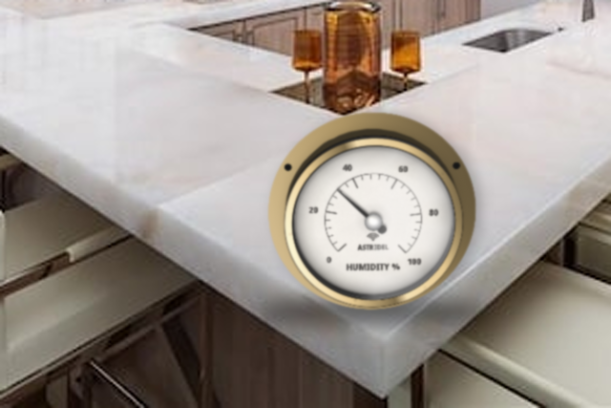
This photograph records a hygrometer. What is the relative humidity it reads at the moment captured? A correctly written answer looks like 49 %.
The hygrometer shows 32 %
